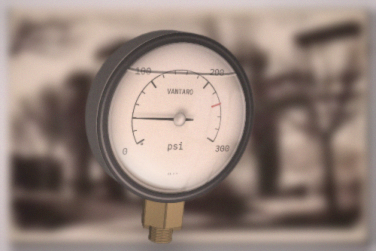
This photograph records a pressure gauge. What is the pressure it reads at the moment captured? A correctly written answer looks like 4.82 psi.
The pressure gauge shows 40 psi
